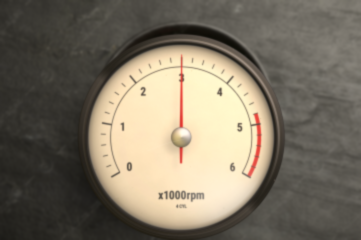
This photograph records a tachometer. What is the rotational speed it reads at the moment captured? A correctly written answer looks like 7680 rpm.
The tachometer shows 3000 rpm
